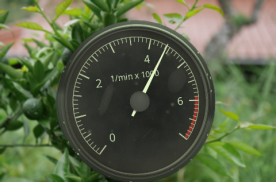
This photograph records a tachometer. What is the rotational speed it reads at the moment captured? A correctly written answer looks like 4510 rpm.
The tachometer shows 4400 rpm
